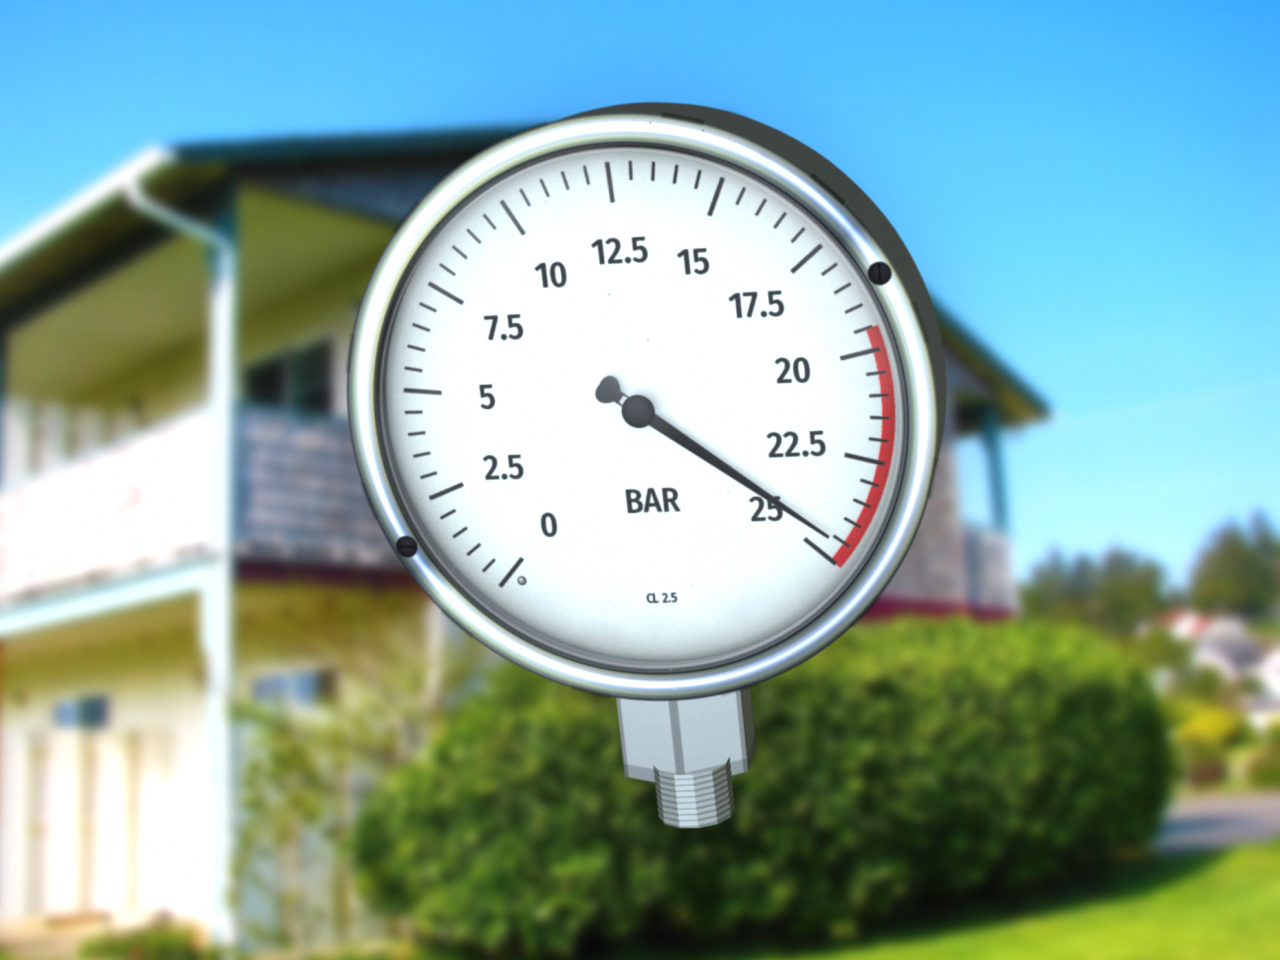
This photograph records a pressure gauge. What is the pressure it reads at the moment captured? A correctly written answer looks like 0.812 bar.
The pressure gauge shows 24.5 bar
